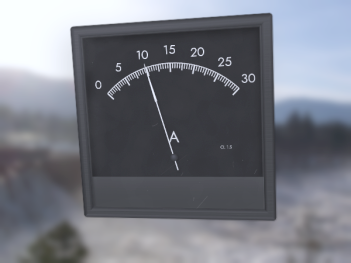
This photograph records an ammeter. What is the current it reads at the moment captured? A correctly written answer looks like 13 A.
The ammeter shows 10 A
